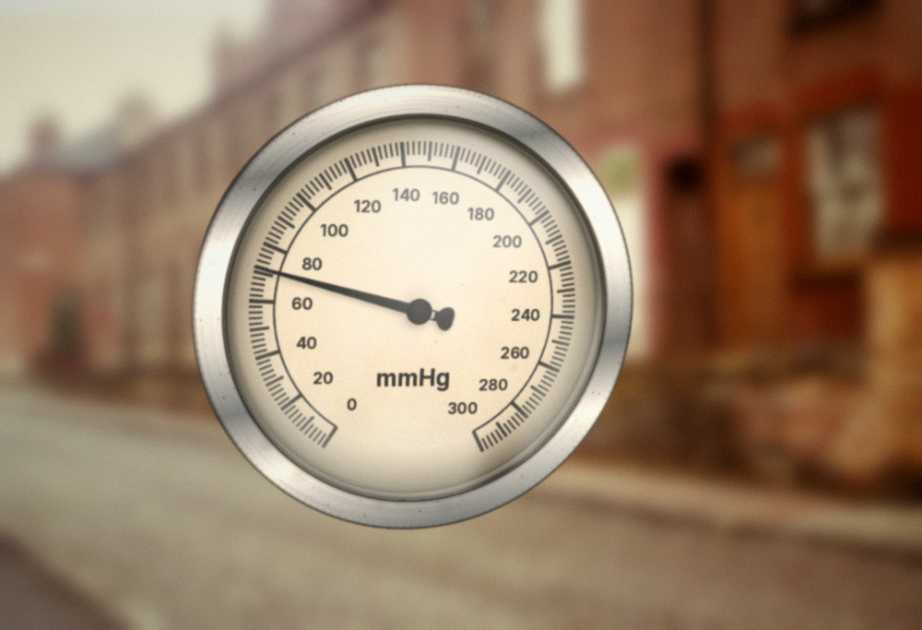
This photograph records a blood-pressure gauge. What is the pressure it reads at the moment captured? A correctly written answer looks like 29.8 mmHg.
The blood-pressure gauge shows 72 mmHg
